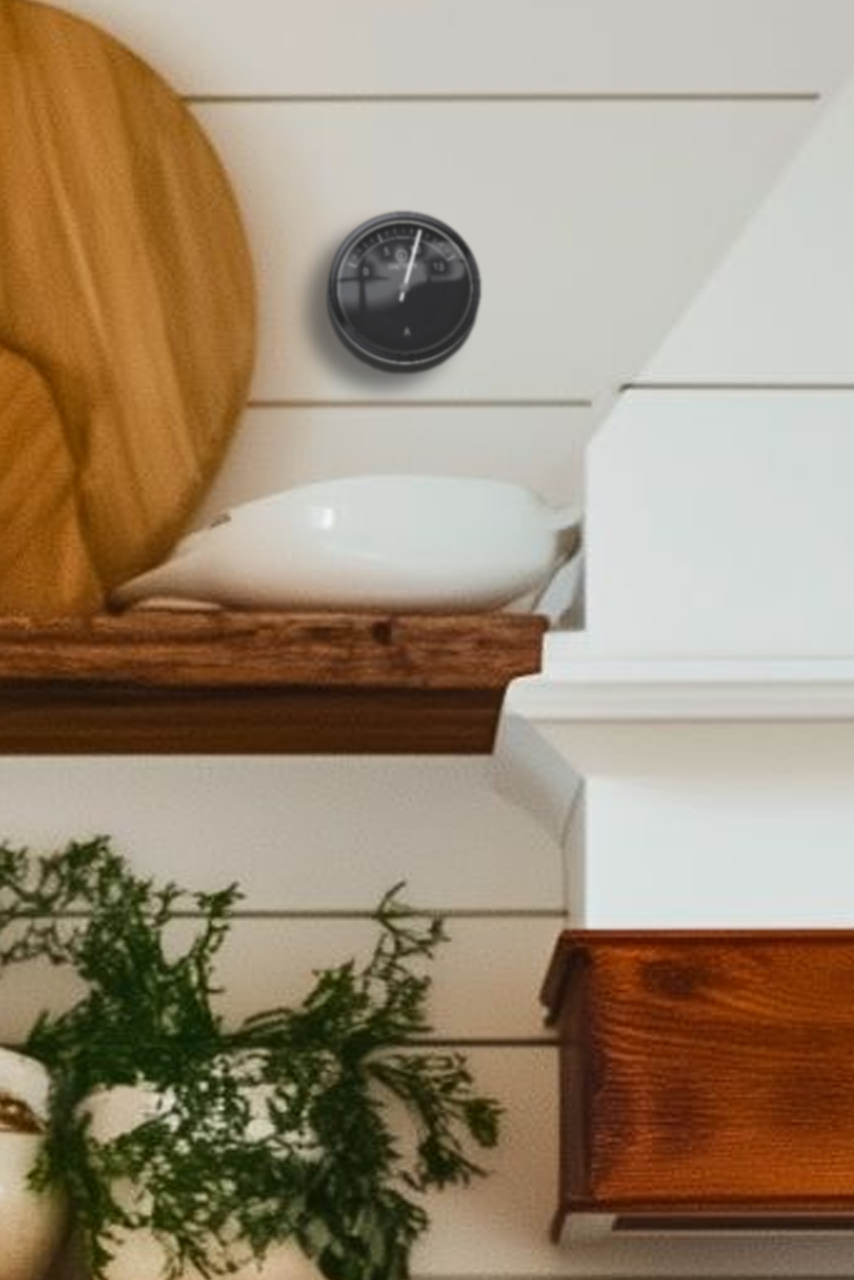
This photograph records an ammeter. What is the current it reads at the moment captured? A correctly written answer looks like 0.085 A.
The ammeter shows 10 A
